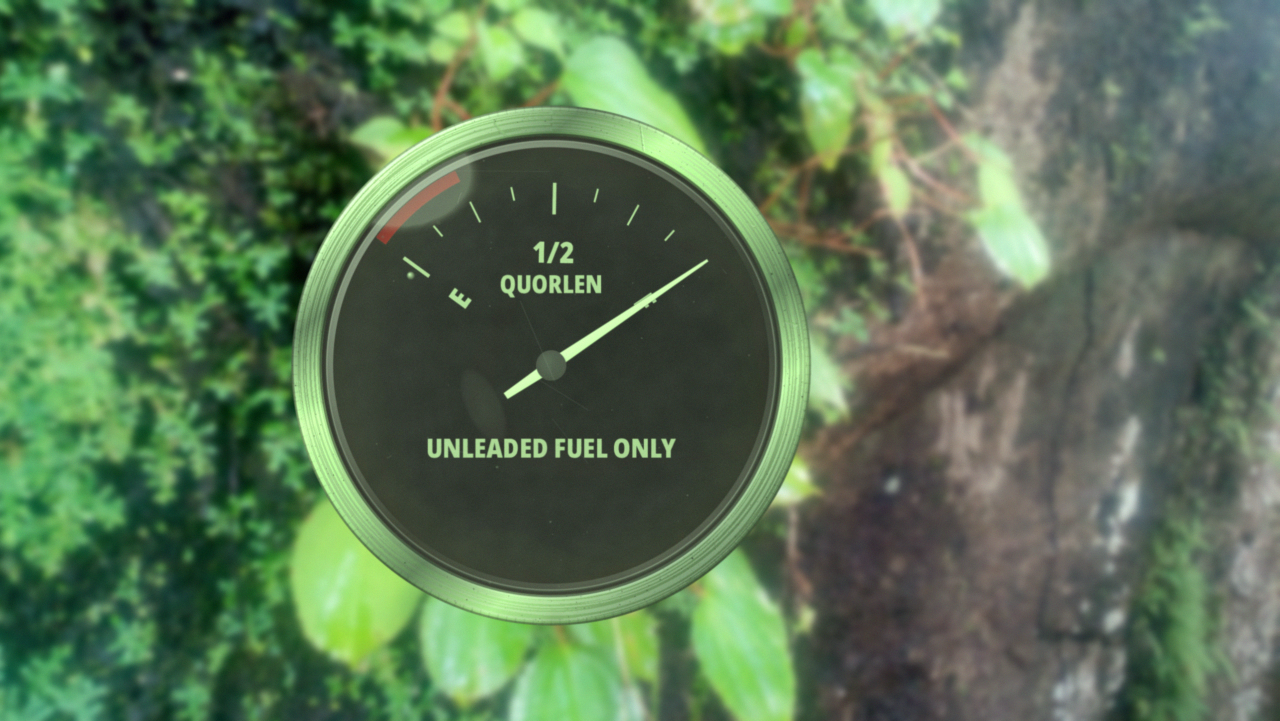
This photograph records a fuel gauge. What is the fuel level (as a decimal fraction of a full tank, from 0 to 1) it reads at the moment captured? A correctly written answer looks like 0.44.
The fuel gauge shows 1
